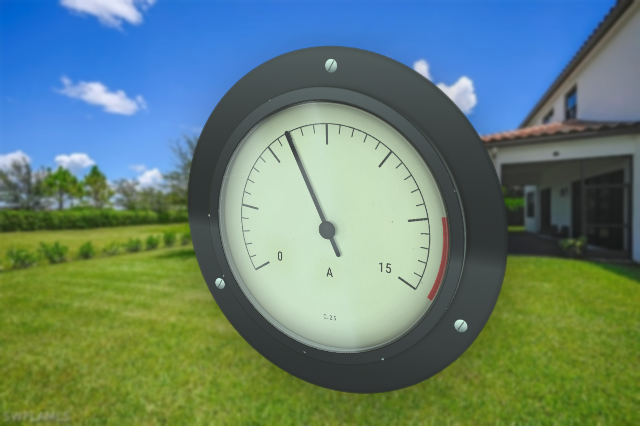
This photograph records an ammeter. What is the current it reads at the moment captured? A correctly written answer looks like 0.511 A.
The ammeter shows 6 A
